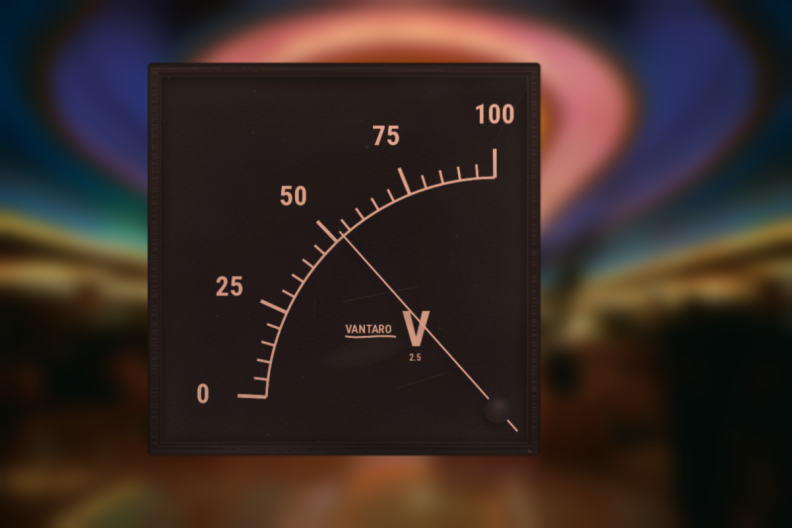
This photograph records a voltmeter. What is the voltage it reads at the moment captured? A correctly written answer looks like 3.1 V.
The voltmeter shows 52.5 V
